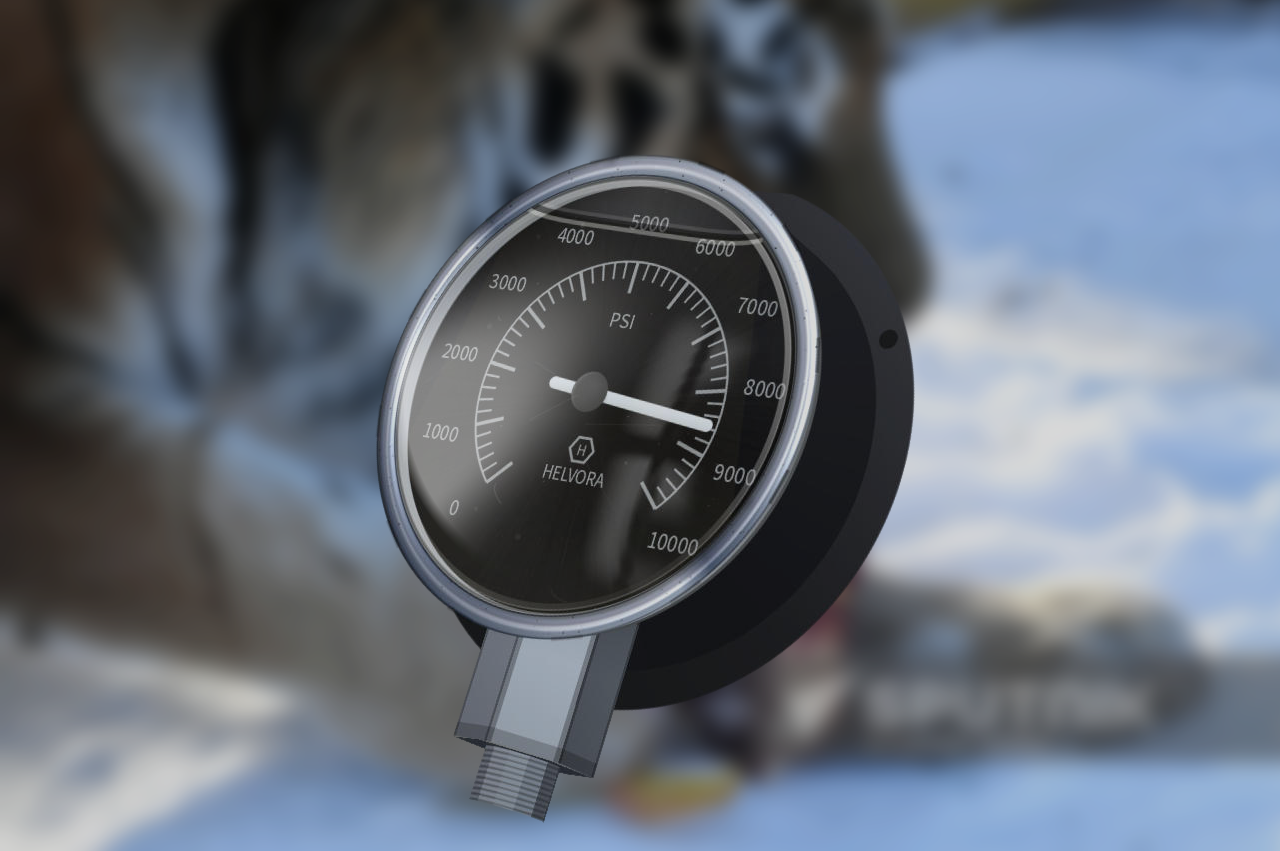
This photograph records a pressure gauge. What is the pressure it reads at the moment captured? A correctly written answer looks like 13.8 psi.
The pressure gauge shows 8600 psi
